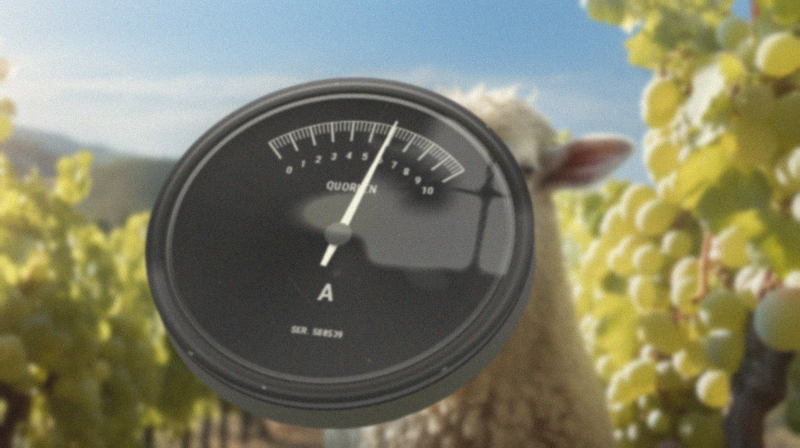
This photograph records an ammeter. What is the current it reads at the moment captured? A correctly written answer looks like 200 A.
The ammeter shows 6 A
